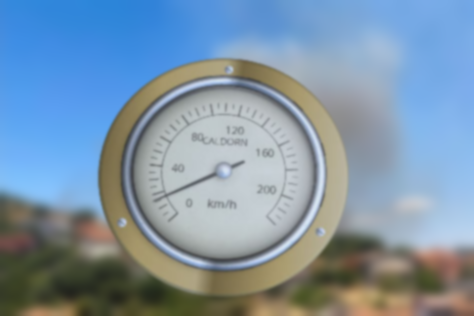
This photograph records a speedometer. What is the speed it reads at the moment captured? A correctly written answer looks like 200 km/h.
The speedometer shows 15 km/h
